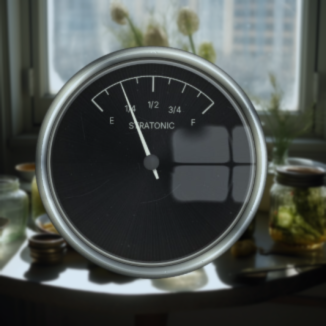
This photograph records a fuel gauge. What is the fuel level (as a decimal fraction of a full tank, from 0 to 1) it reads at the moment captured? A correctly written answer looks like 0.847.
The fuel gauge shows 0.25
